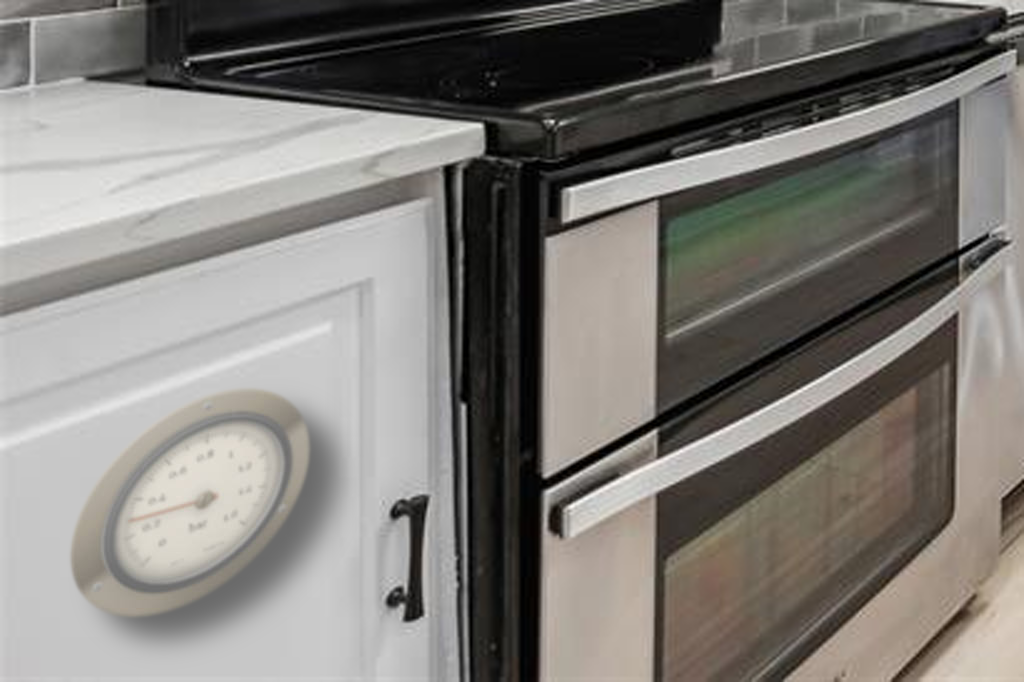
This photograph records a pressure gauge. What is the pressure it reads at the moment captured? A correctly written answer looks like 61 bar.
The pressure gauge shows 0.3 bar
